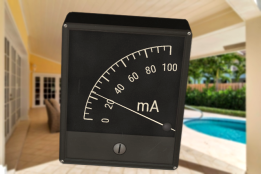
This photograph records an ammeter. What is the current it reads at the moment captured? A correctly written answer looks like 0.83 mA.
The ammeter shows 25 mA
